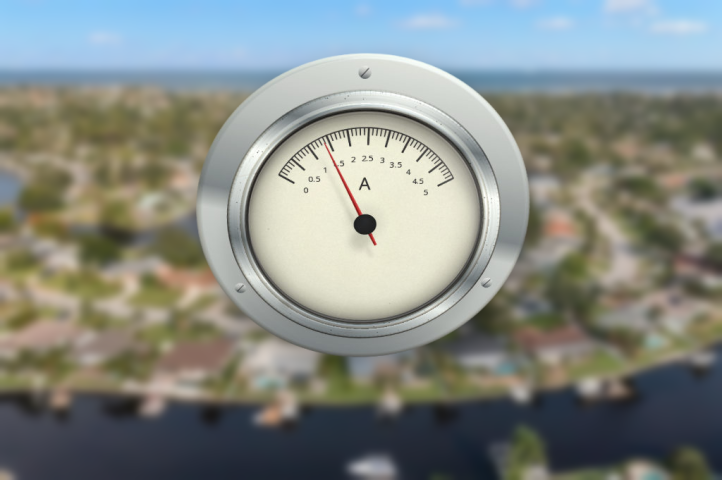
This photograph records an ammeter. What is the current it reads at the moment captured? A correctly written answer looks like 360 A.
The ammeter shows 1.4 A
